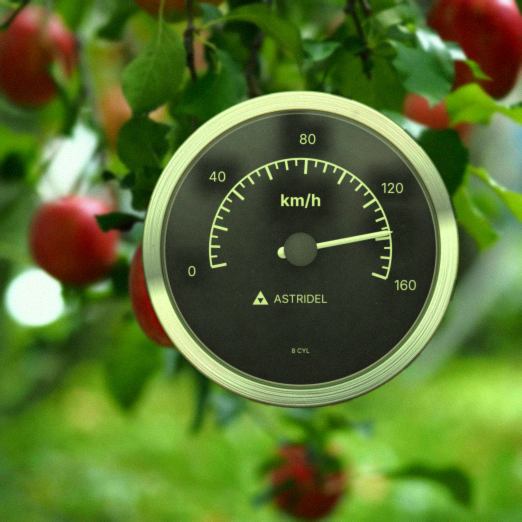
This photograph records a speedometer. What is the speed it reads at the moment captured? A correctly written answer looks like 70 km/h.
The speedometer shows 137.5 km/h
